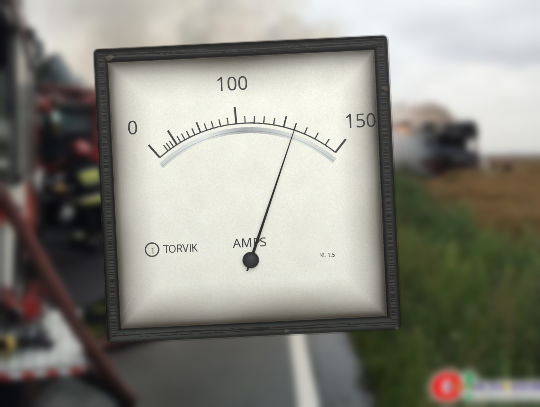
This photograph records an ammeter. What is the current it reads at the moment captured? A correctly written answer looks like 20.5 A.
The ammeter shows 130 A
